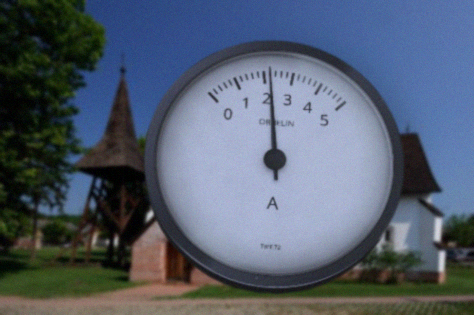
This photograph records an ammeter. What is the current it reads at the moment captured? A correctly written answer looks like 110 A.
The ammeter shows 2.2 A
